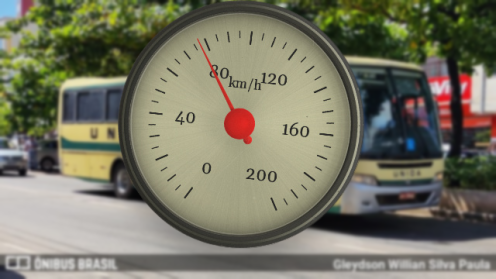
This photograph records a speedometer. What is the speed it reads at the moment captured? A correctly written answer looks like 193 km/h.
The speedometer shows 77.5 km/h
